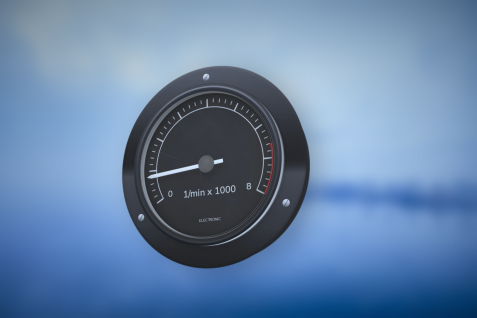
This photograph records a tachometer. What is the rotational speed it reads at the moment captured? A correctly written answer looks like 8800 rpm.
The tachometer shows 800 rpm
